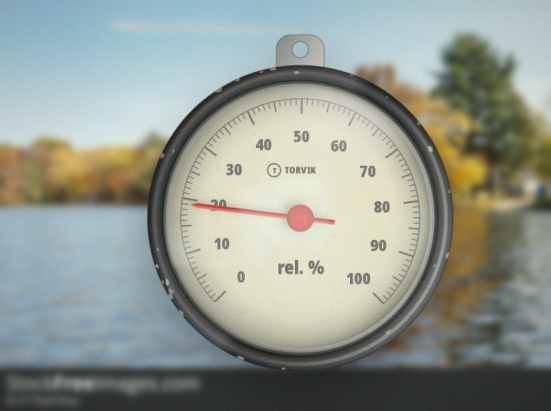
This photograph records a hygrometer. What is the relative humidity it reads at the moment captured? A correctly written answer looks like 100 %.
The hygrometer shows 19 %
